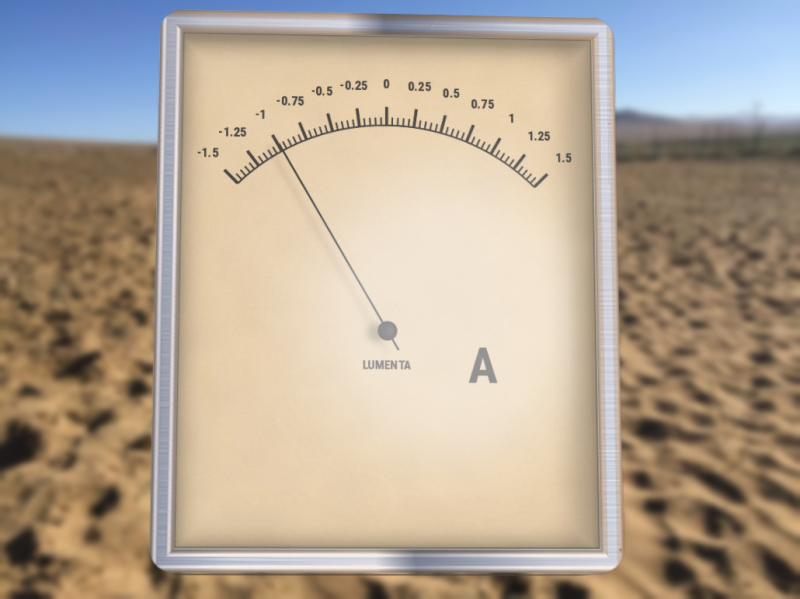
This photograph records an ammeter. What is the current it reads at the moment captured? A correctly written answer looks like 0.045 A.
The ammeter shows -1 A
